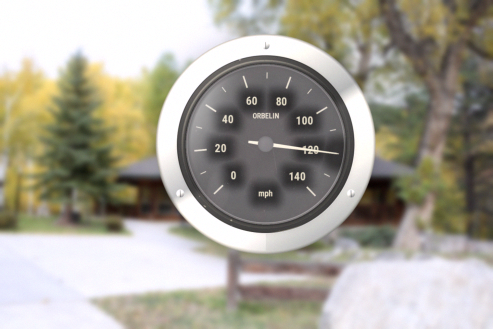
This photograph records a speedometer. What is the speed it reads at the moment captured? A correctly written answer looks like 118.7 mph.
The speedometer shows 120 mph
